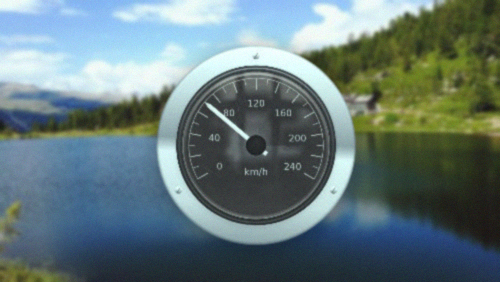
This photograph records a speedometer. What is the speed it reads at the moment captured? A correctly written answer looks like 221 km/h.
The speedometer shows 70 km/h
